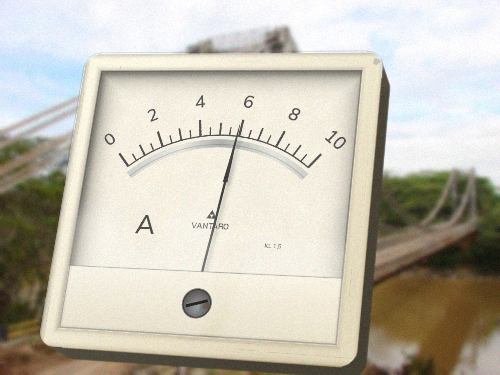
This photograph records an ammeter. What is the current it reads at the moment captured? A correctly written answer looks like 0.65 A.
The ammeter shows 6 A
